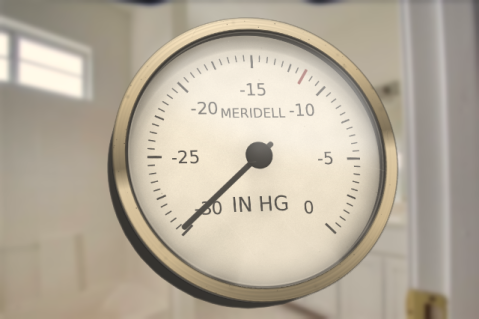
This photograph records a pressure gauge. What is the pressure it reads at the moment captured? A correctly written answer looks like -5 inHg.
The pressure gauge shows -29.75 inHg
